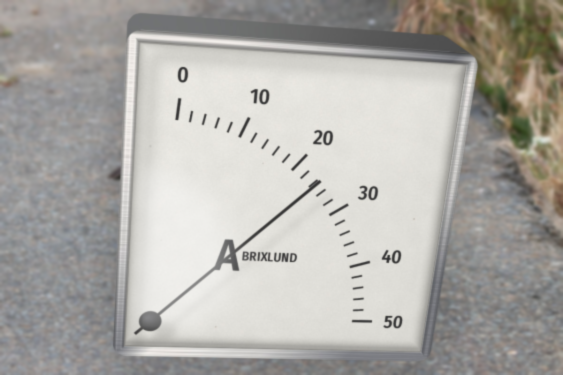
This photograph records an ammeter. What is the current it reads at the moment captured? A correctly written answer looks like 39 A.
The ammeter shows 24 A
